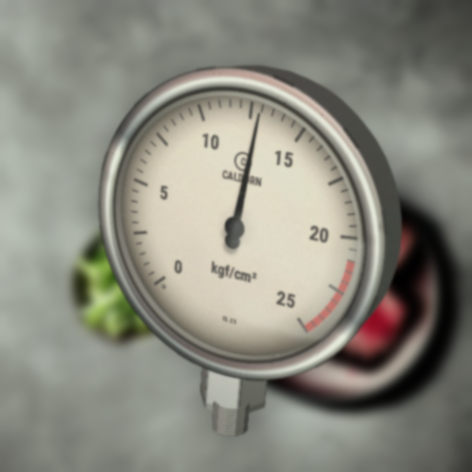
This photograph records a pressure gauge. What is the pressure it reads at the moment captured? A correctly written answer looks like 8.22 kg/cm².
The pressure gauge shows 13 kg/cm²
